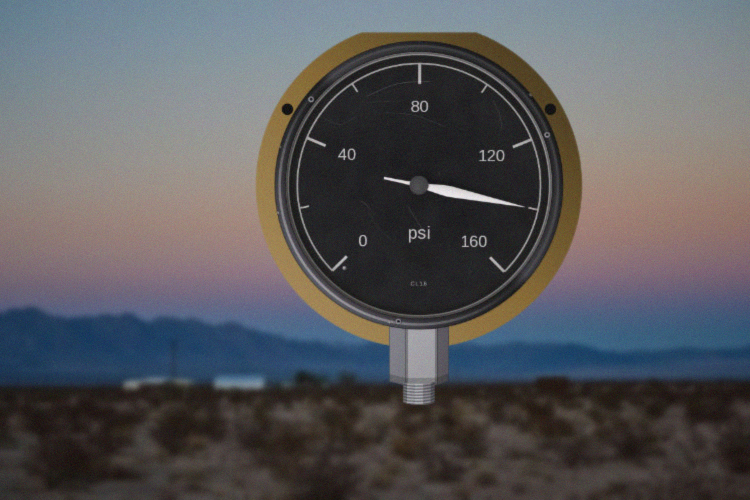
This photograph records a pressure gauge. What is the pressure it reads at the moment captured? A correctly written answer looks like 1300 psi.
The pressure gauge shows 140 psi
